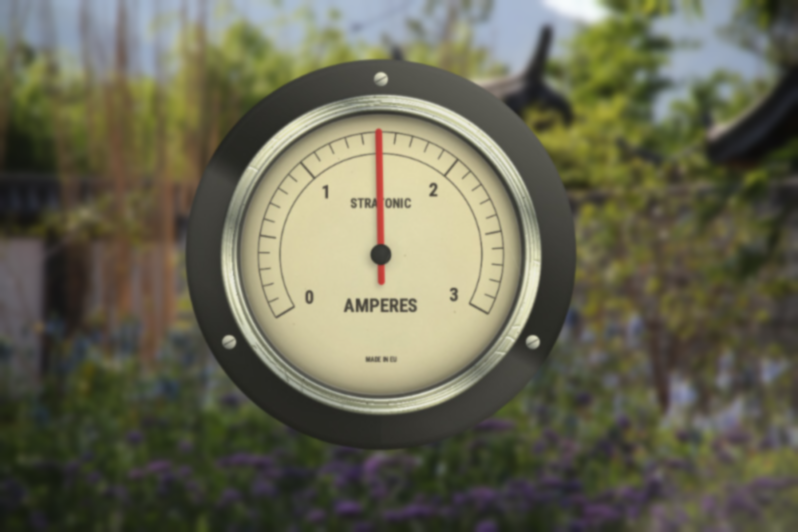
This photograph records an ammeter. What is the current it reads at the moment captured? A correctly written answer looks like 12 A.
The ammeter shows 1.5 A
